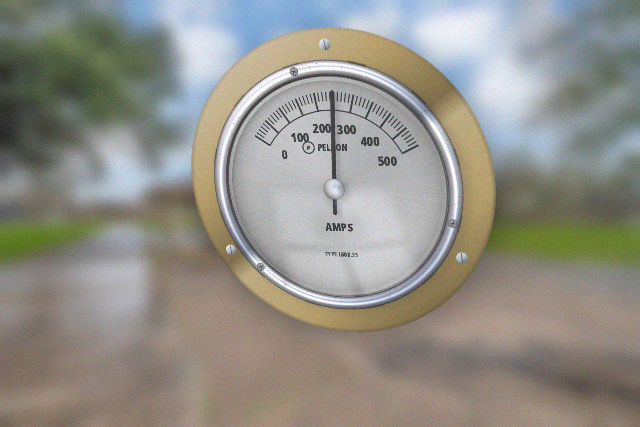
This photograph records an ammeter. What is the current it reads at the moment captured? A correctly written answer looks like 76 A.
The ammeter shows 250 A
